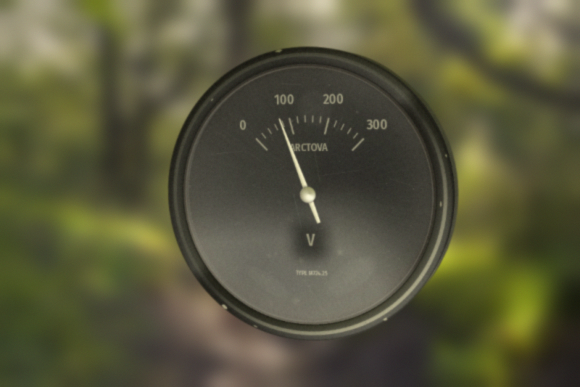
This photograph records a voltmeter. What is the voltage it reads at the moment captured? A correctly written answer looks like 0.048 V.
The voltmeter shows 80 V
